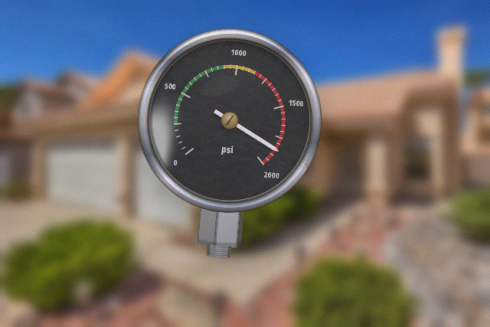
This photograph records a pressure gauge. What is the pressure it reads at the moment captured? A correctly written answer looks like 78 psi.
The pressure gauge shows 1850 psi
